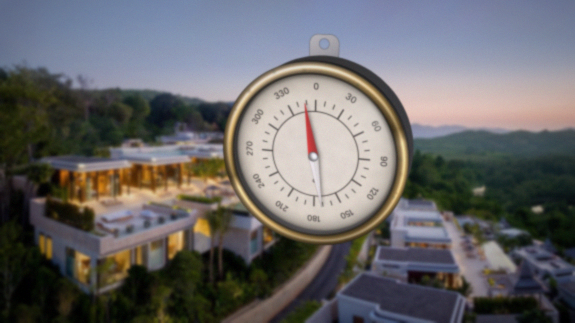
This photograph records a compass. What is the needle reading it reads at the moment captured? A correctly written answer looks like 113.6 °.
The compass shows 350 °
